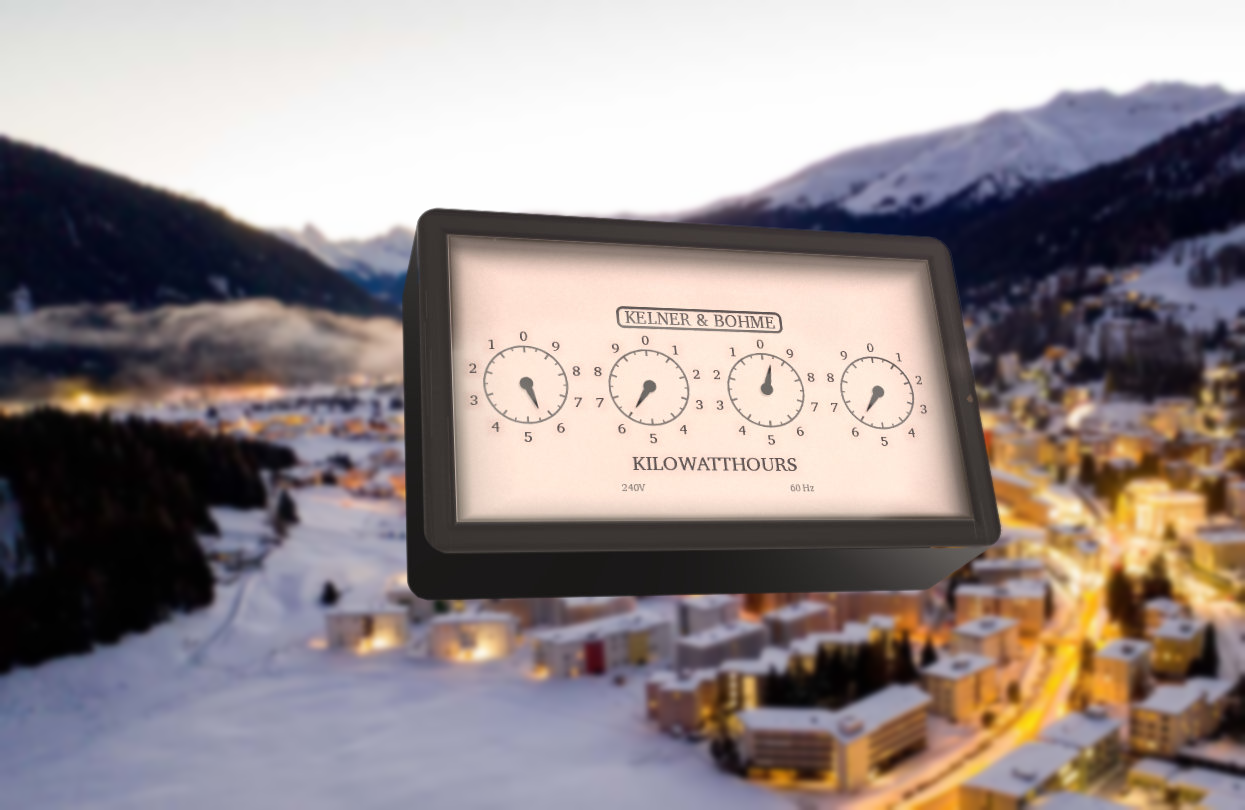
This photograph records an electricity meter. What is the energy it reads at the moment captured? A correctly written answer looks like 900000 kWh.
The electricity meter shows 5596 kWh
